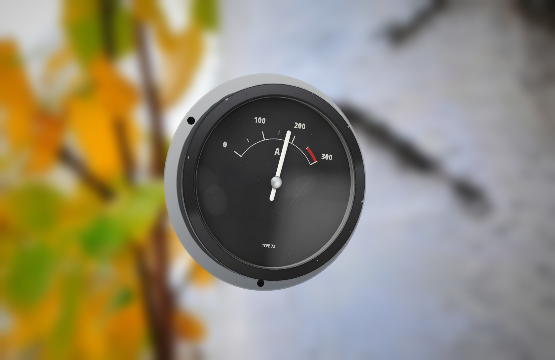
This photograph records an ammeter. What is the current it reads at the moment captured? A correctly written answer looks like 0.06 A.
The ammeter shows 175 A
